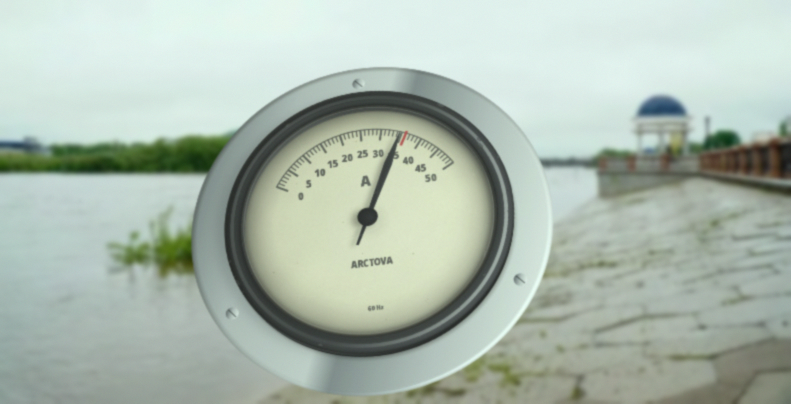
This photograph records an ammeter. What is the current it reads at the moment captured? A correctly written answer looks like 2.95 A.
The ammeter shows 35 A
